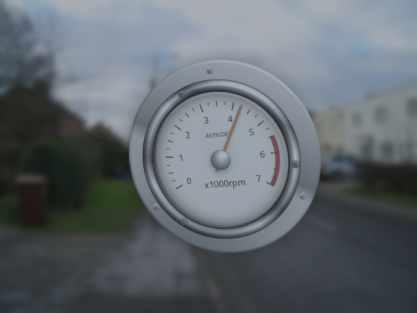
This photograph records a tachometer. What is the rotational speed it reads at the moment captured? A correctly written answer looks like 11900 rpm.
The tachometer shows 4250 rpm
